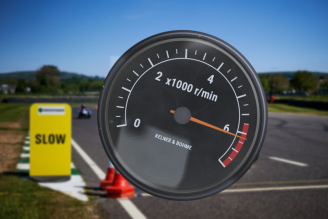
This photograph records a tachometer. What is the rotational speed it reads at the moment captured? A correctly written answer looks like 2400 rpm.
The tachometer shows 6125 rpm
